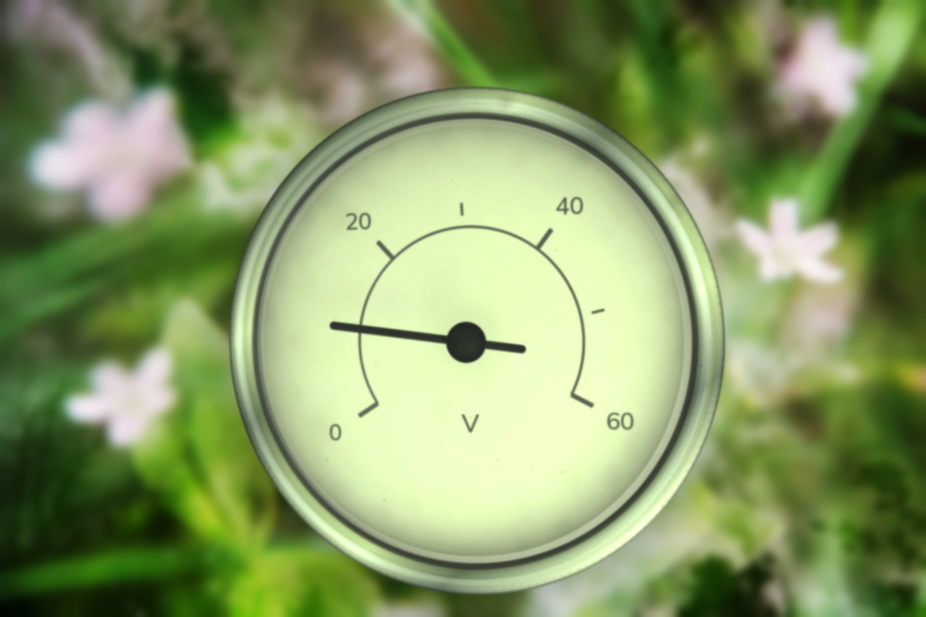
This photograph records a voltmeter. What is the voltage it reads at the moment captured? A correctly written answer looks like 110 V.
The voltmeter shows 10 V
